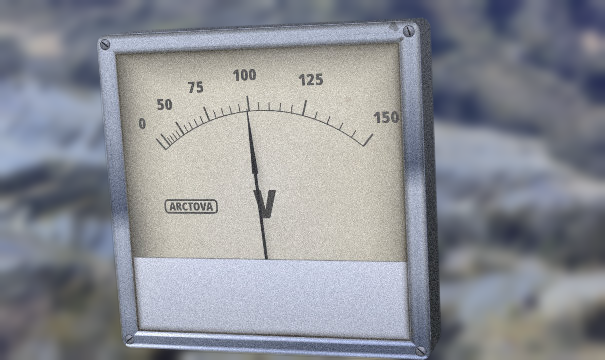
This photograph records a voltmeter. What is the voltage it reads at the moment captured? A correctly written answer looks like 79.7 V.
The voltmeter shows 100 V
